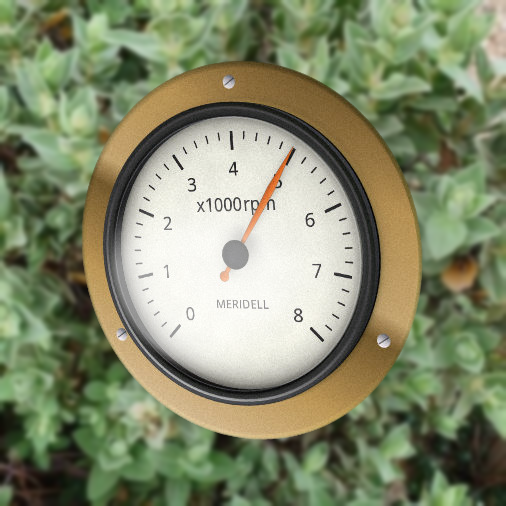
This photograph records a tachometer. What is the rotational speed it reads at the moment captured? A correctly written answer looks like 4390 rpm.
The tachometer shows 5000 rpm
